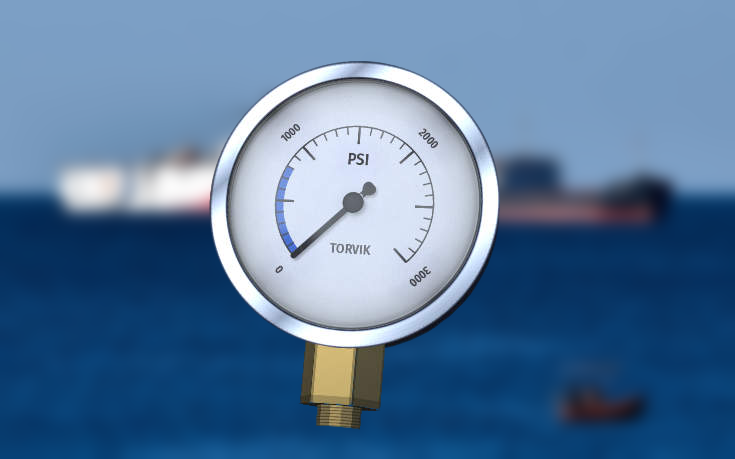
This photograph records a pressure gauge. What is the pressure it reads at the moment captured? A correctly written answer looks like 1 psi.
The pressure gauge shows 0 psi
